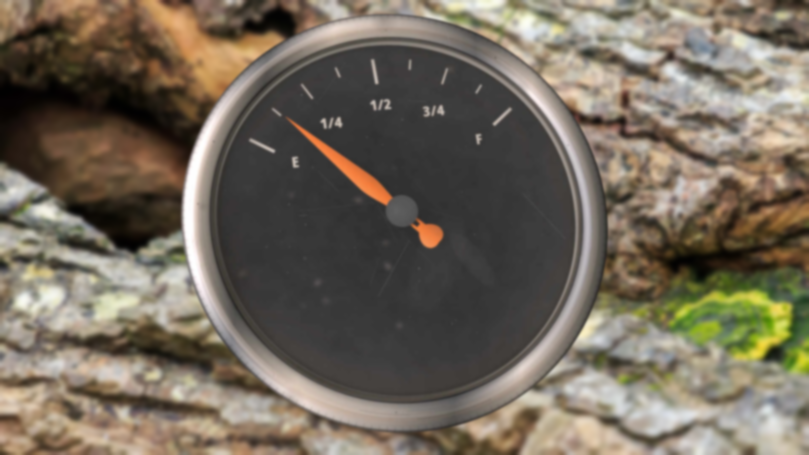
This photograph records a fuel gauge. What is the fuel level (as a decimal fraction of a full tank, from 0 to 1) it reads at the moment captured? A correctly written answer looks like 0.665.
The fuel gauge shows 0.125
